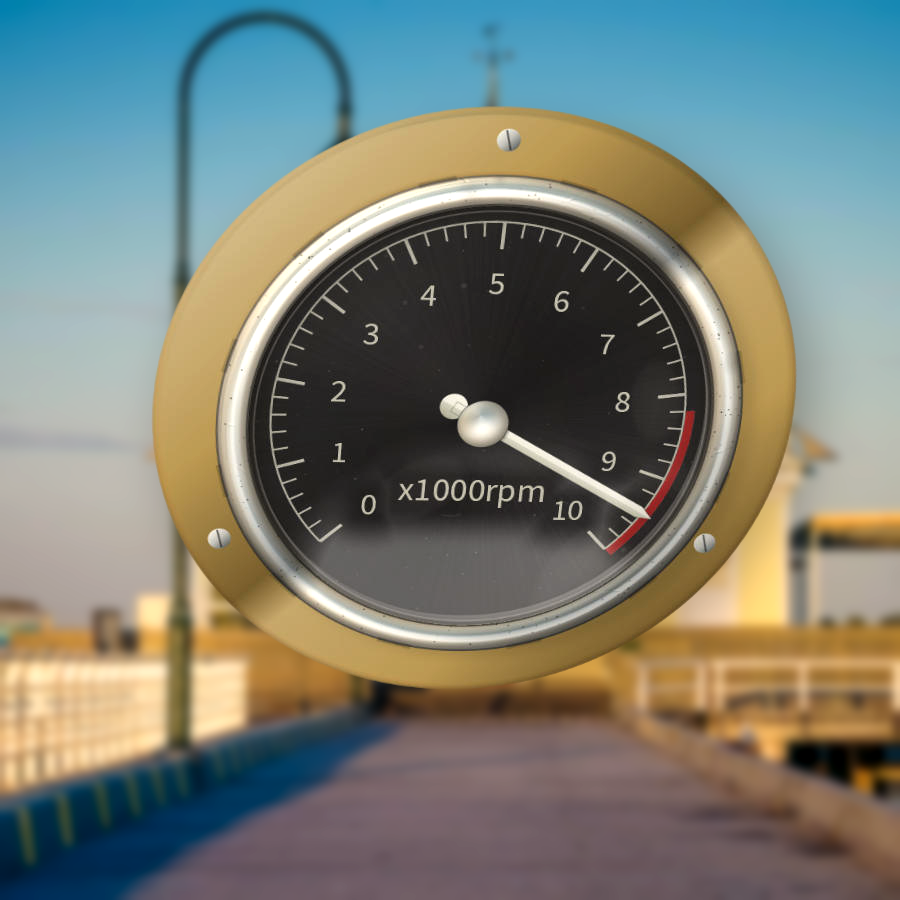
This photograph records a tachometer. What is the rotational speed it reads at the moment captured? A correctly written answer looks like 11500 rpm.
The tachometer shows 9400 rpm
